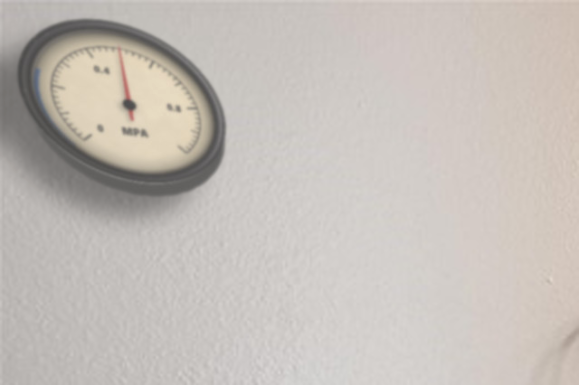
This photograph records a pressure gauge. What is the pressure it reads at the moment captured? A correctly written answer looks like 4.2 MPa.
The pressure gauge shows 0.5 MPa
